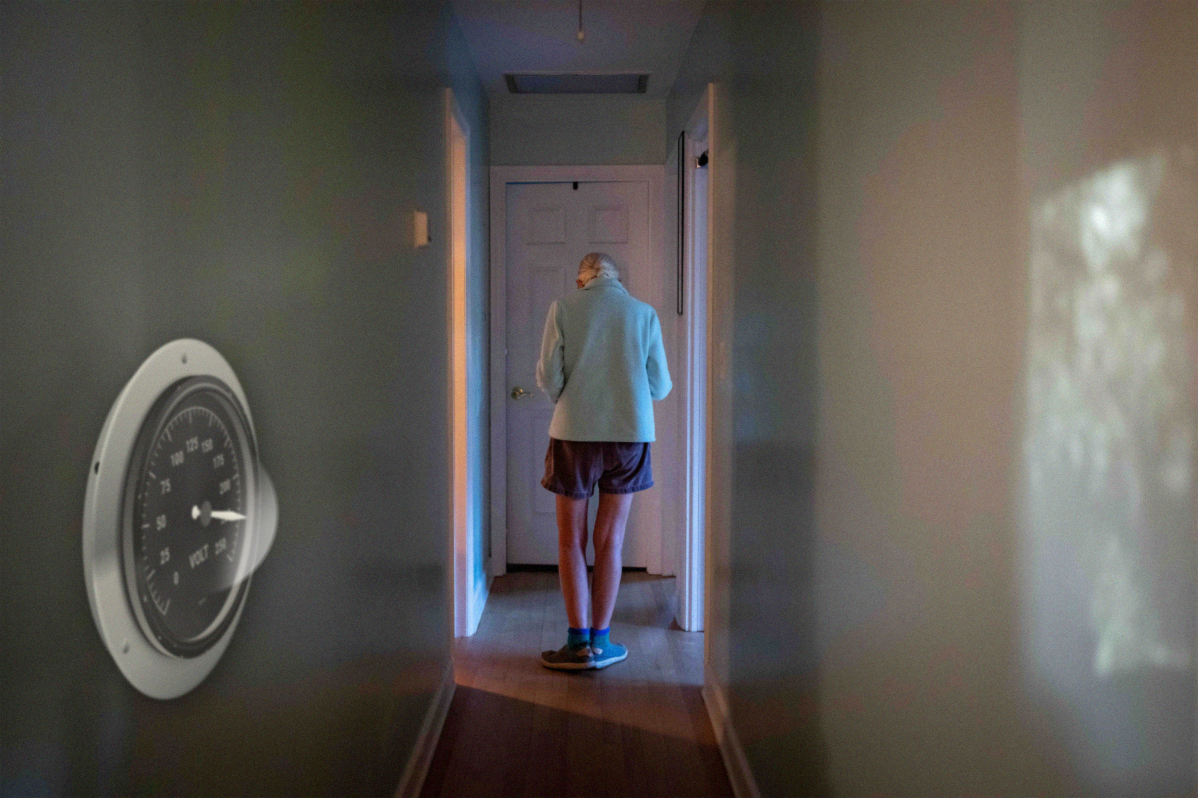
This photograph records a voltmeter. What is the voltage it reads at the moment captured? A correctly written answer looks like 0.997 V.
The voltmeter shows 225 V
